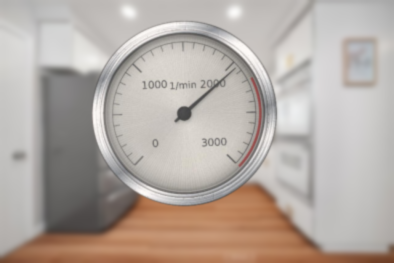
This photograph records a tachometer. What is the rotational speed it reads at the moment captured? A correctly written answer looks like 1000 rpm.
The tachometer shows 2050 rpm
